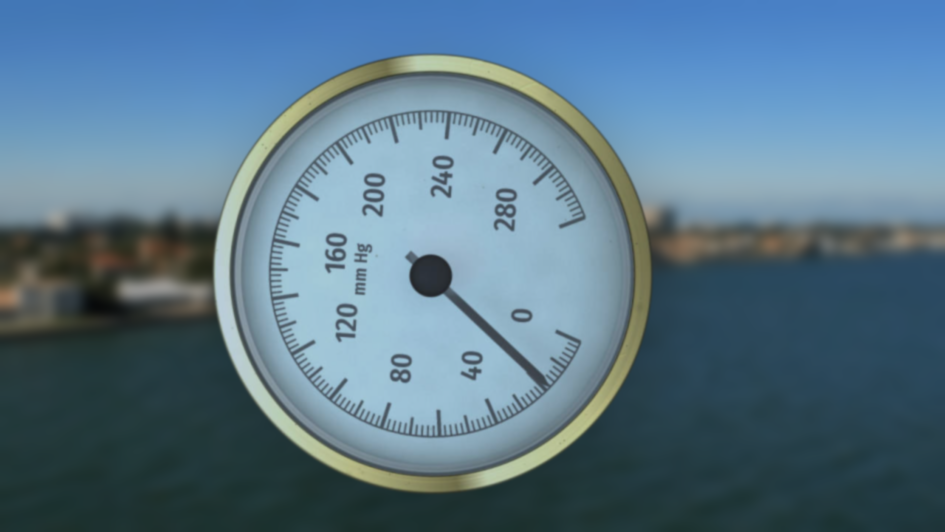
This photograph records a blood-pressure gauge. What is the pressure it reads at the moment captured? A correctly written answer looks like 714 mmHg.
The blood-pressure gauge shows 18 mmHg
